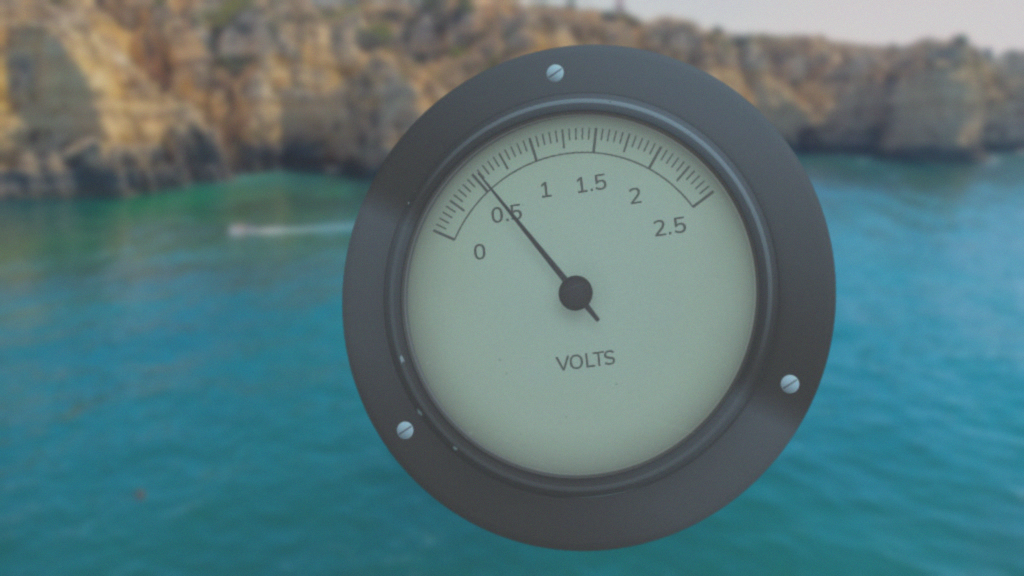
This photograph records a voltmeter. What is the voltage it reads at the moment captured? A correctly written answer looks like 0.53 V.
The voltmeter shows 0.55 V
